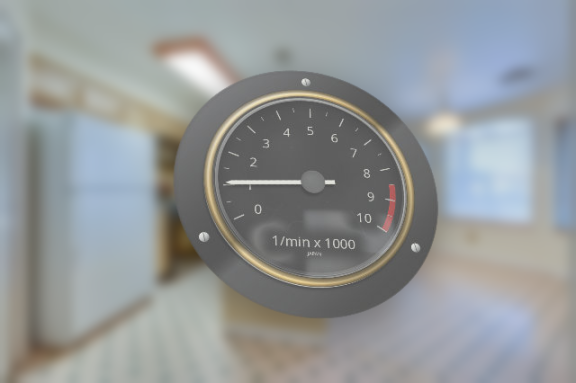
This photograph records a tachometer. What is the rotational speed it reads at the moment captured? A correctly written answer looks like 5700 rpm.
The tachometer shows 1000 rpm
